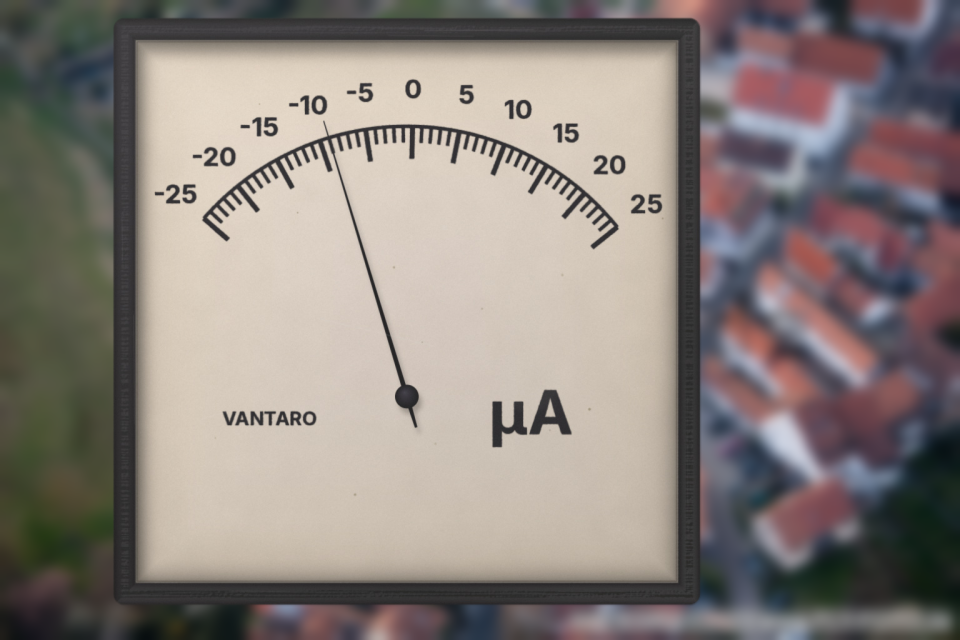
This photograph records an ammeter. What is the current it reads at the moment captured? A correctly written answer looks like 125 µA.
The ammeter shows -9 µA
